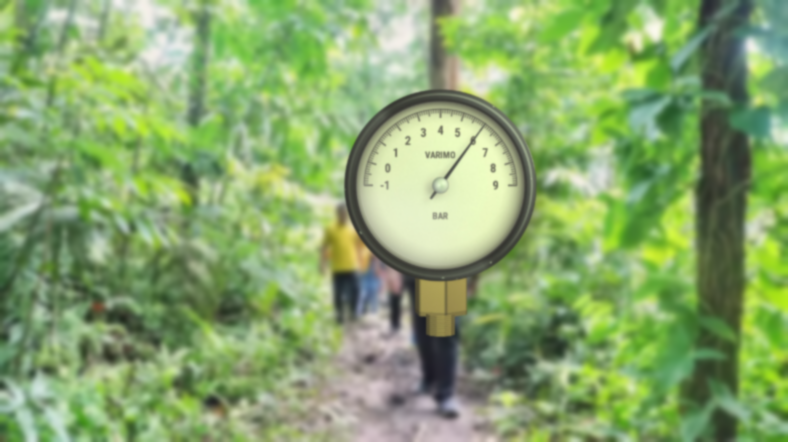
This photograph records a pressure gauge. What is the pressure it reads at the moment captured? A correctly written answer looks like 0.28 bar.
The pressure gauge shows 6 bar
